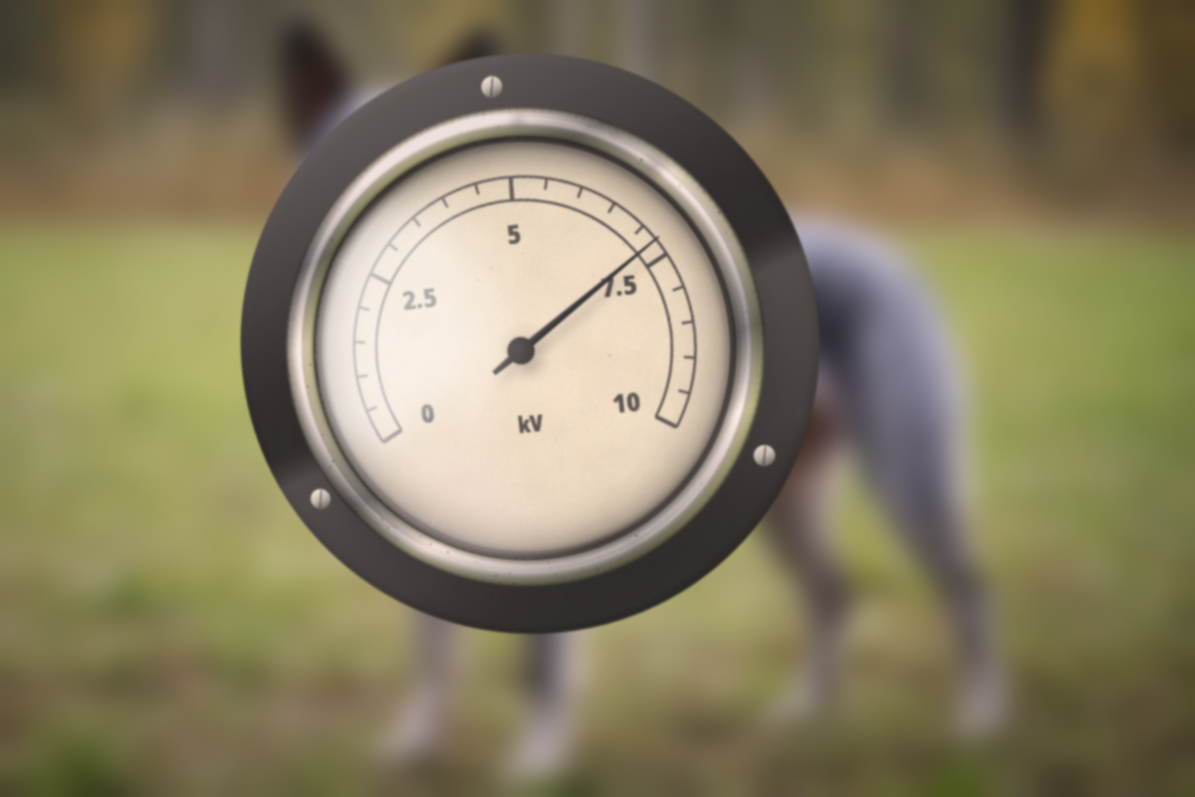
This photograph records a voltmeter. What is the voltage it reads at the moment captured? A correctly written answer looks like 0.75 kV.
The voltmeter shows 7.25 kV
